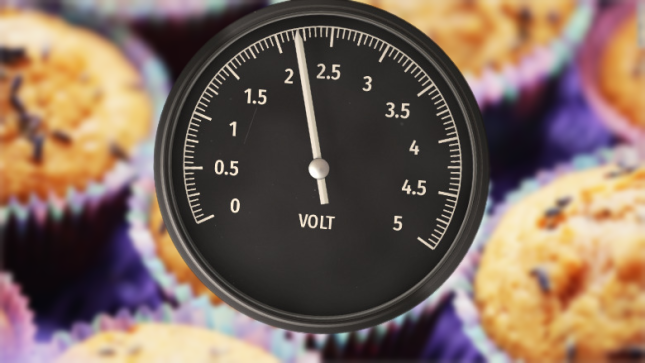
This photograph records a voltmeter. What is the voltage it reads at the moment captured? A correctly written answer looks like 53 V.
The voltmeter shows 2.2 V
